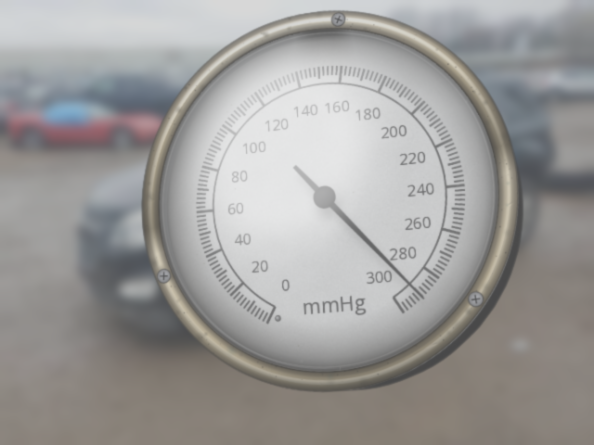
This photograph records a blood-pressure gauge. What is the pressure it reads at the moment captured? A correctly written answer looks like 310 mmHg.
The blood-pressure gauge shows 290 mmHg
